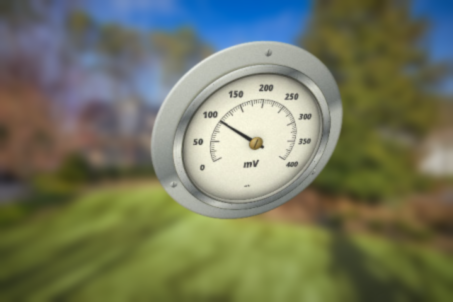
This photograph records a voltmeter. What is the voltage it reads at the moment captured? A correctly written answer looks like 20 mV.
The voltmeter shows 100 mV
